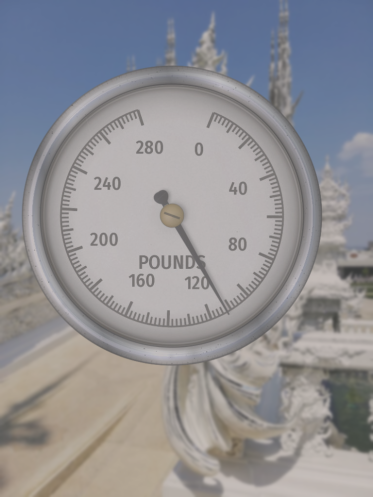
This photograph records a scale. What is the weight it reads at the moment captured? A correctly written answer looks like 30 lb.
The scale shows 112 lb
